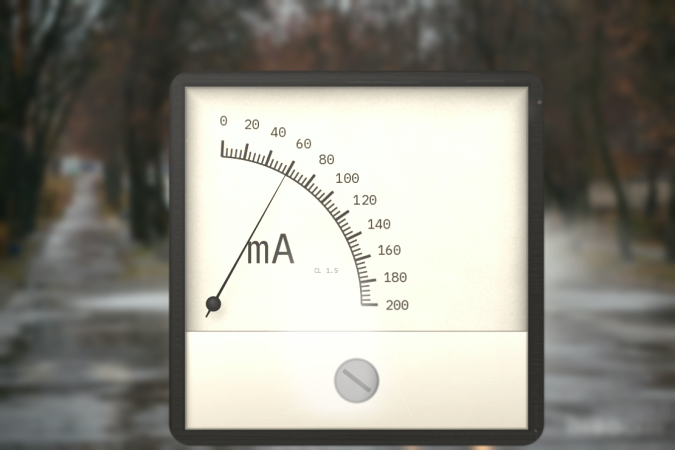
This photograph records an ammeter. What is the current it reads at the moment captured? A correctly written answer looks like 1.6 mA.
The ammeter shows 60 mA
